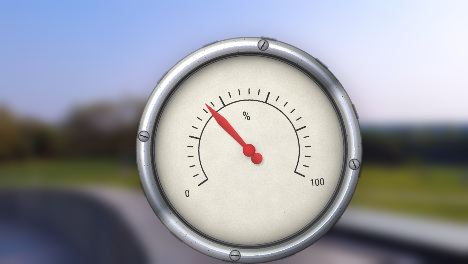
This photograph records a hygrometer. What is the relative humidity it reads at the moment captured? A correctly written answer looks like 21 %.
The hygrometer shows 34 %
